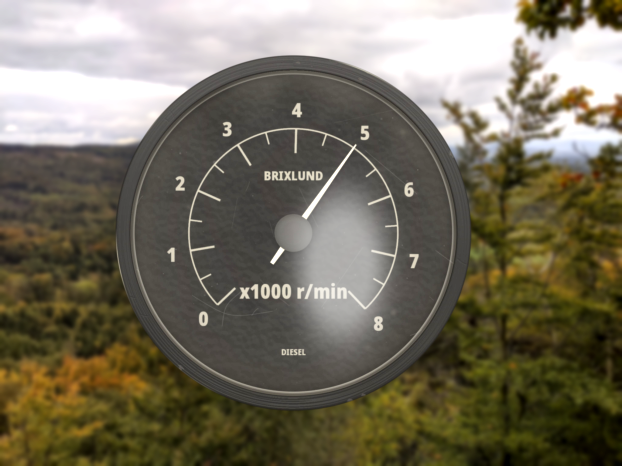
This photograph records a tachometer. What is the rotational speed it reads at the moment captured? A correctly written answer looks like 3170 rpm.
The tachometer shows 5000 rpm
